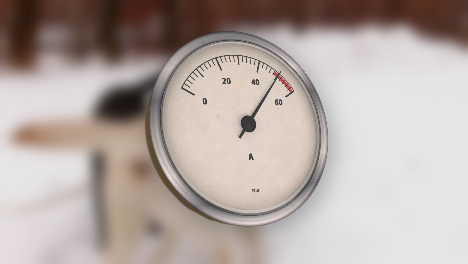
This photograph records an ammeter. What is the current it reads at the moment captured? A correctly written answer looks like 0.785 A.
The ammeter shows 50 A
